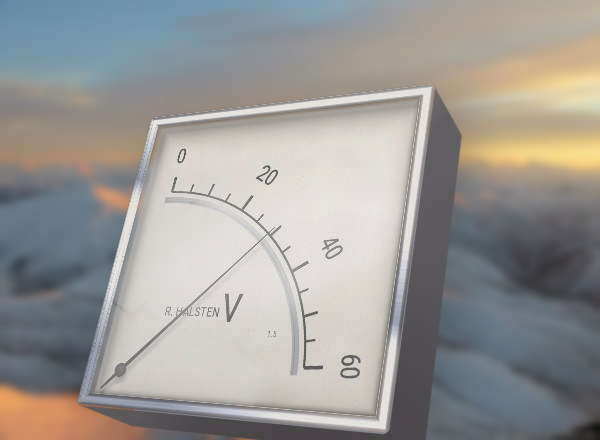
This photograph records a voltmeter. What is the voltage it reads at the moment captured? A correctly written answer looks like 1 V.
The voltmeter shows 30 V
